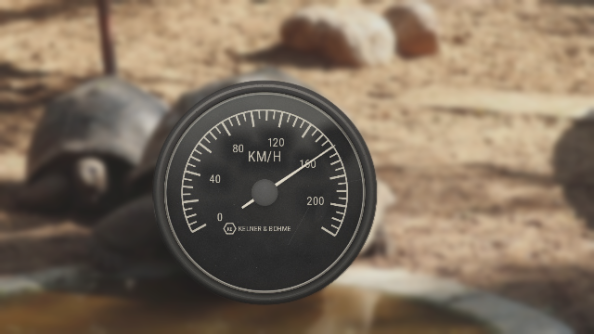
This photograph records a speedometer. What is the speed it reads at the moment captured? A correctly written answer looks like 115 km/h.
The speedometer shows 160 km/h
